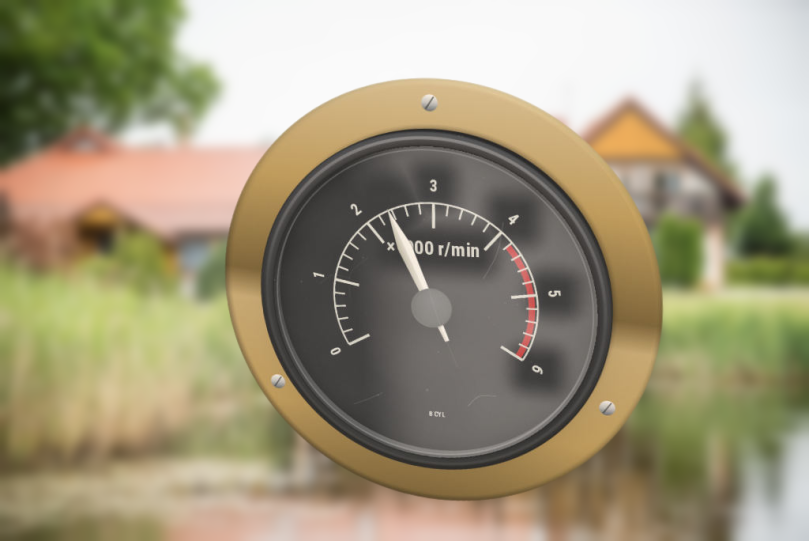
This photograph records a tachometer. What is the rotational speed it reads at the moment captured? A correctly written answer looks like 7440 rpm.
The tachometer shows 2400 rpm
